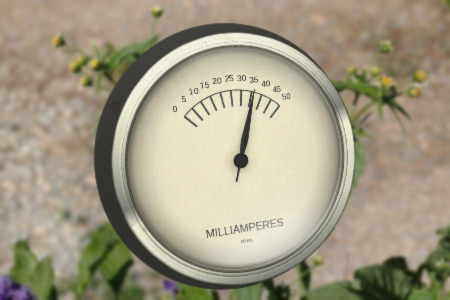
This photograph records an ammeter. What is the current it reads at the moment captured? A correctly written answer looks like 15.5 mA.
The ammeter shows 35 mA
